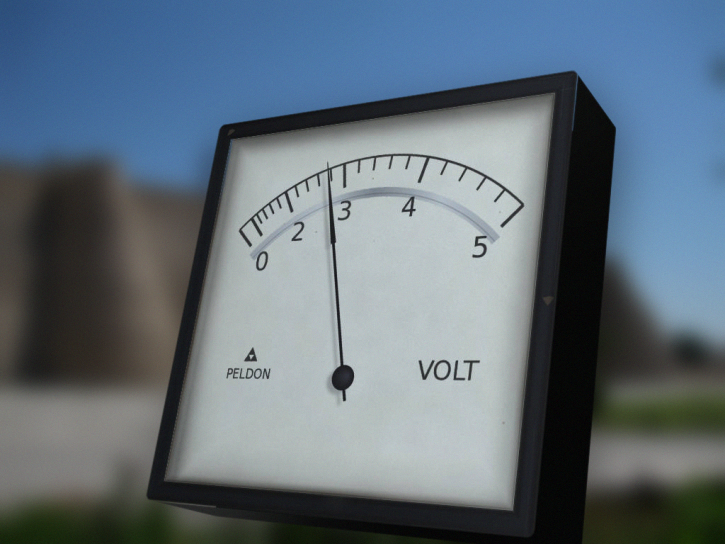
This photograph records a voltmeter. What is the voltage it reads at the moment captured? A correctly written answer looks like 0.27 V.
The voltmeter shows 2.8 V
